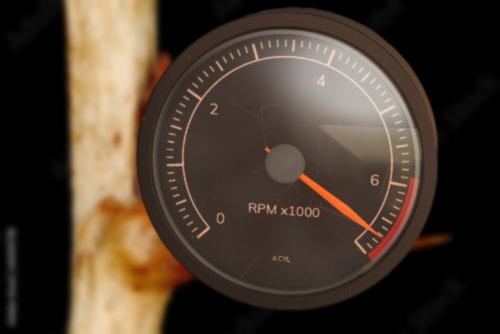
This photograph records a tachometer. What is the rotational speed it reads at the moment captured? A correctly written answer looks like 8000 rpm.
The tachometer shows 6700 rpm
